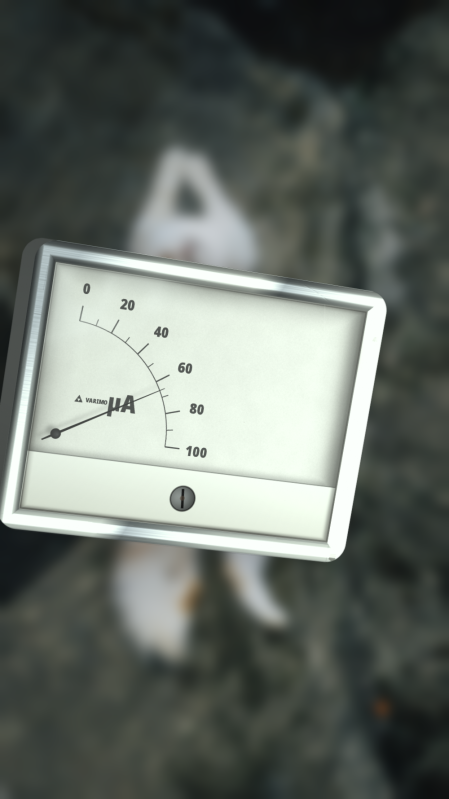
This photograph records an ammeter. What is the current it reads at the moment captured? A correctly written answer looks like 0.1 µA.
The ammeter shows 65 µA
